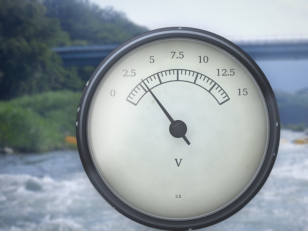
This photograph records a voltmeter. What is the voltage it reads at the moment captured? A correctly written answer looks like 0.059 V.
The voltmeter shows 3 V
